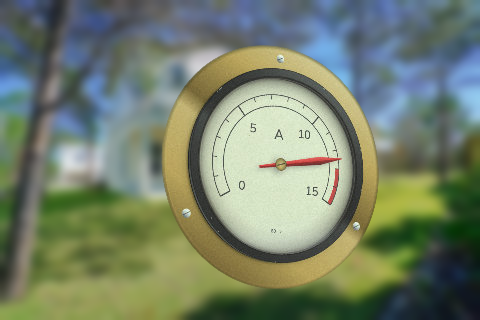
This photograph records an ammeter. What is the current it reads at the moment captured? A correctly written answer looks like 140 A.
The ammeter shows 12.5 A
